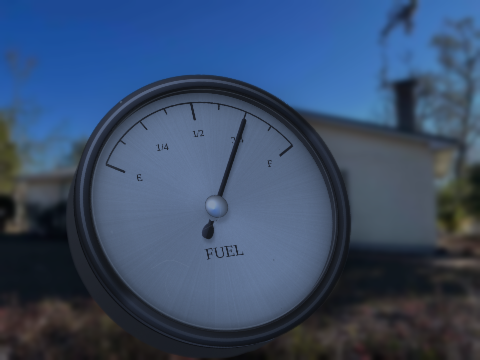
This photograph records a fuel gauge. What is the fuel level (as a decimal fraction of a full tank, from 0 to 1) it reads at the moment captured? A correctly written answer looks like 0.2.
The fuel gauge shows 0.75
